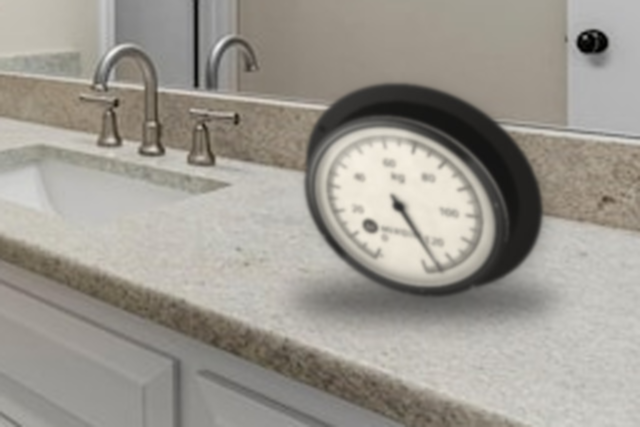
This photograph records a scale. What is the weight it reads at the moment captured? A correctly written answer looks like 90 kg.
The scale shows 125 kg
